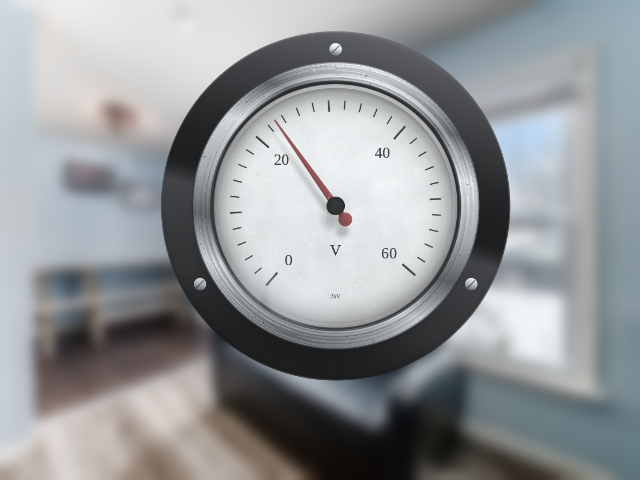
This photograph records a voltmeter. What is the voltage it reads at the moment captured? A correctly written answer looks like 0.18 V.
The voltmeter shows 23 V
